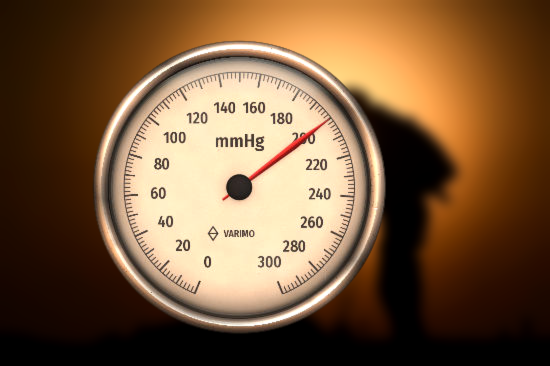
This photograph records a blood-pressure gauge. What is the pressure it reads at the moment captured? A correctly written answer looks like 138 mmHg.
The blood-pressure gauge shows 200 mmHg
